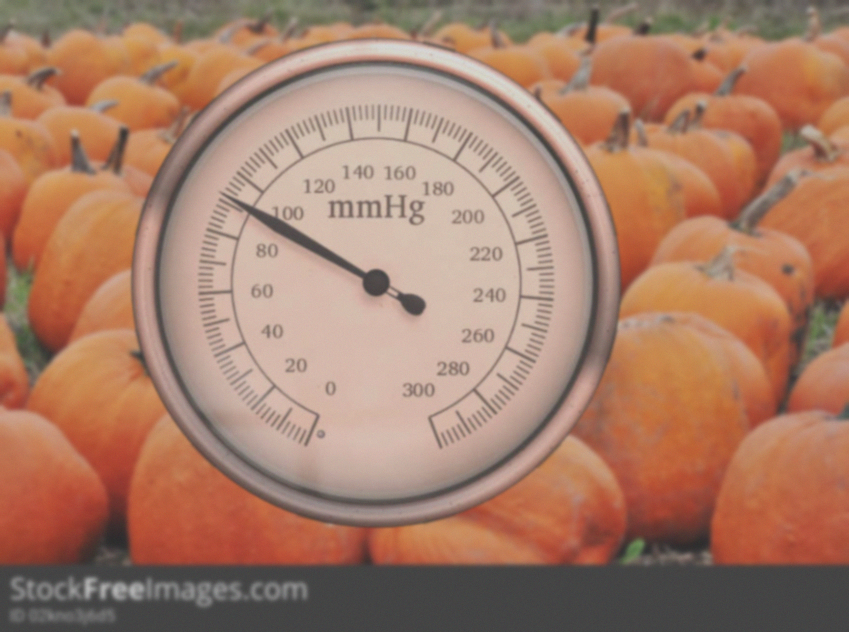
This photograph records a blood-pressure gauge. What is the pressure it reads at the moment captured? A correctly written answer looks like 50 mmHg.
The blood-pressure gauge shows 92 mmHg
